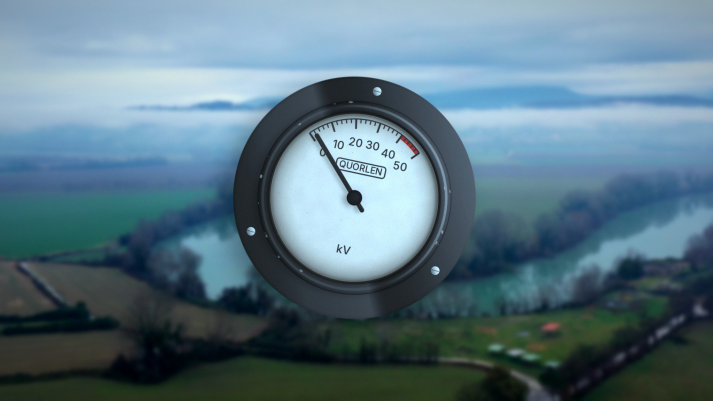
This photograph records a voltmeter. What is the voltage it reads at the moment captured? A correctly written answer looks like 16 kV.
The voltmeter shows 2 kV
